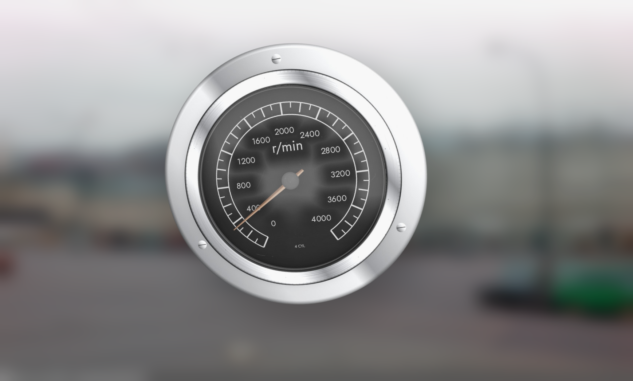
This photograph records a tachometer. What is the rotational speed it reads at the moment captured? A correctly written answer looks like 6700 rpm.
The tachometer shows 350 rpm
